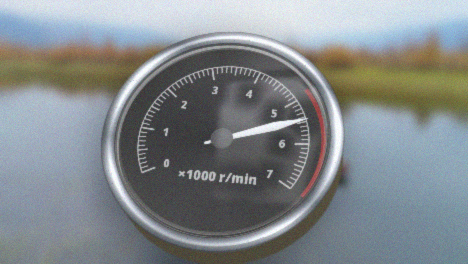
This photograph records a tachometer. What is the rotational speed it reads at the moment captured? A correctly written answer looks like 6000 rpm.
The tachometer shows 5500 rpm
